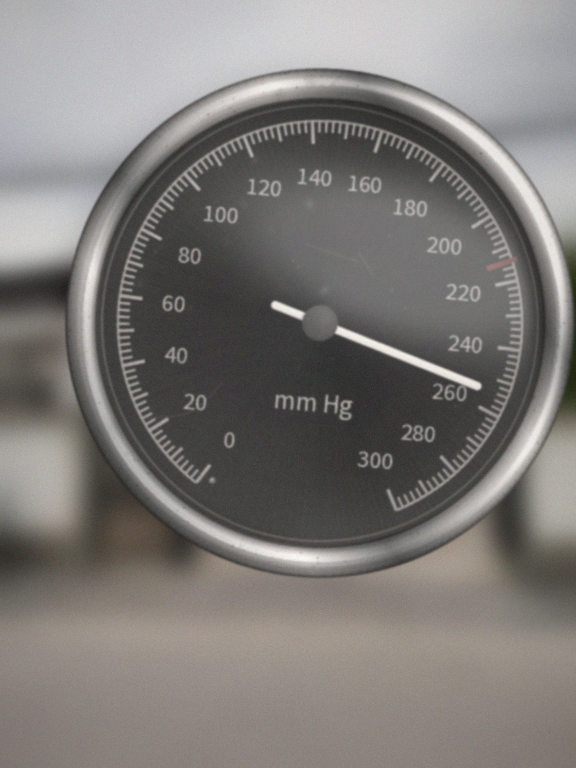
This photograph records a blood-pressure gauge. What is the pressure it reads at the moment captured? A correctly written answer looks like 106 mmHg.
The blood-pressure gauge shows 254 mmHg
